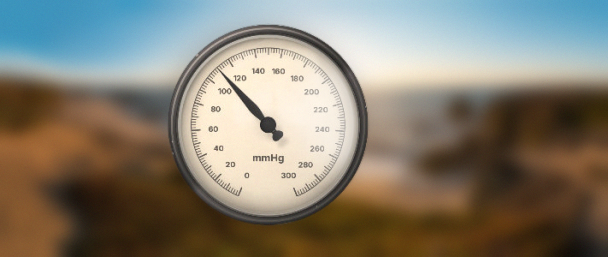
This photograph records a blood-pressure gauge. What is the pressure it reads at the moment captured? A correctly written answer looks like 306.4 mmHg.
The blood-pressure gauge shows 110 mmHg
